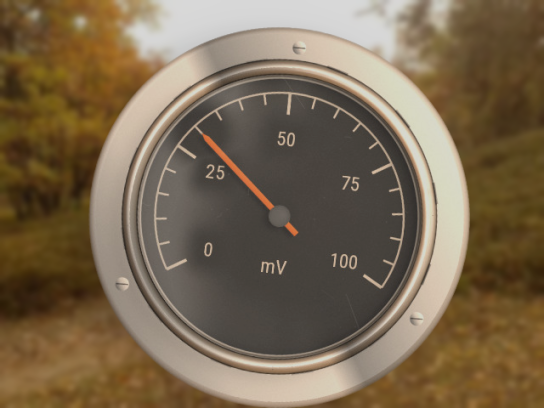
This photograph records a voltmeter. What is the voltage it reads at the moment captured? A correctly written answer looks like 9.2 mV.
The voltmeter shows 30 mV
